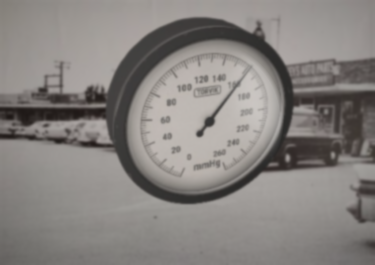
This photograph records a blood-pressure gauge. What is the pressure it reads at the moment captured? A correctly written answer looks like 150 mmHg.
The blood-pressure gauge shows 160 mmHg
